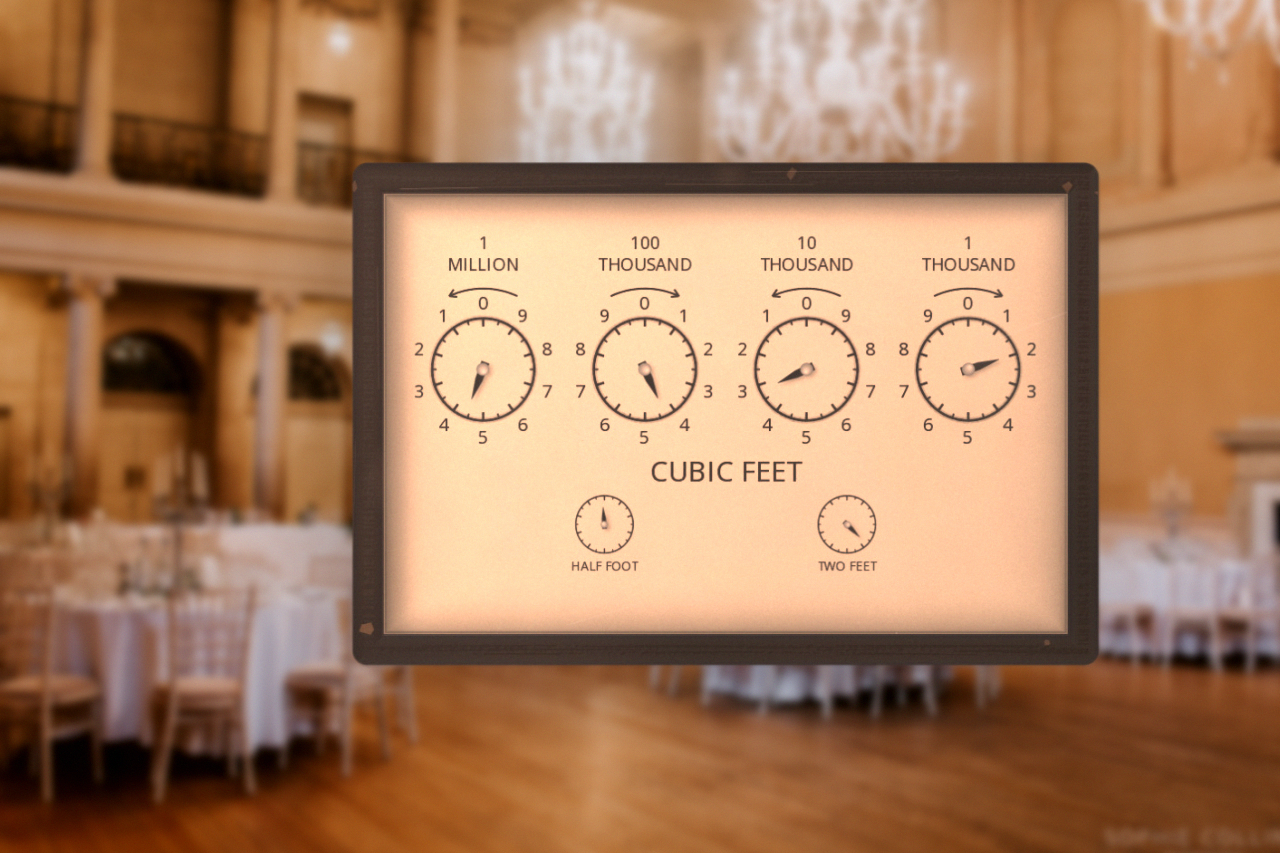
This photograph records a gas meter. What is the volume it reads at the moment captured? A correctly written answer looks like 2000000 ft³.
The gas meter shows 443200 ft³
